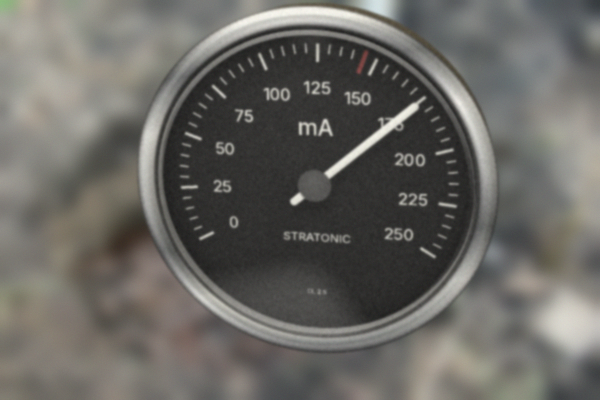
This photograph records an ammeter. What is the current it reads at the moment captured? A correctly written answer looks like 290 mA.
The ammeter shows 175 mA
